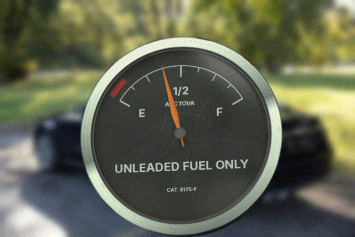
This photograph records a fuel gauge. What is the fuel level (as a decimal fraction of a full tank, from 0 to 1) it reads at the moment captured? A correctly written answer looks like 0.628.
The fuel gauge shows 0.375
